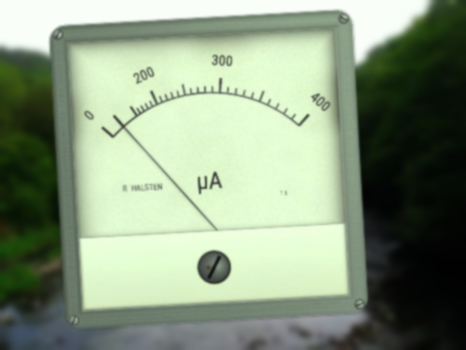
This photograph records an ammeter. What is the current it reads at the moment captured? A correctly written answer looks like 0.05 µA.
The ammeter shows 100 µA
